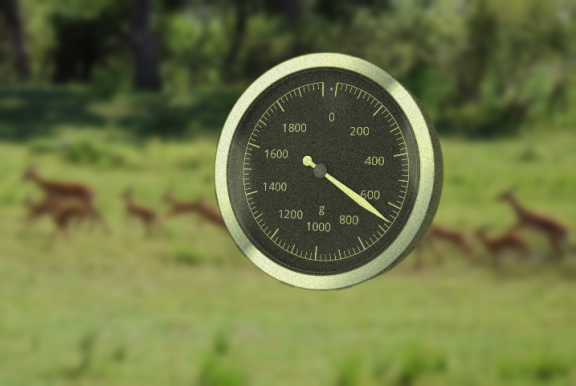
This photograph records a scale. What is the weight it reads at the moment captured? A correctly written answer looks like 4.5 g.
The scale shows 660 g
